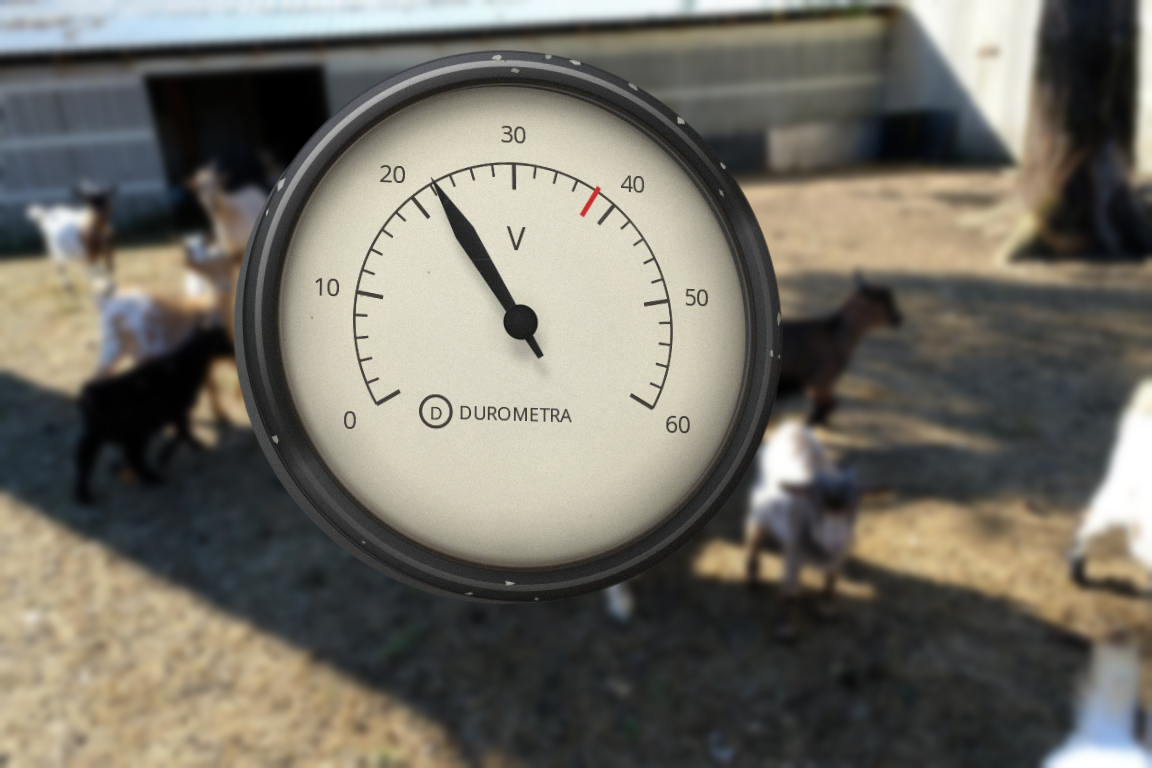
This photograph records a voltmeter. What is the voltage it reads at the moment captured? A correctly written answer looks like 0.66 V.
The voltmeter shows 22 V
